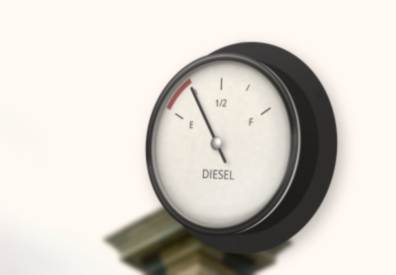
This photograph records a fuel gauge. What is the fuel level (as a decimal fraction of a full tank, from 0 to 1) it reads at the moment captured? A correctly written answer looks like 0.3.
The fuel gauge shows 0.25
